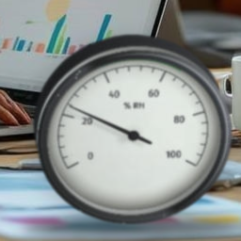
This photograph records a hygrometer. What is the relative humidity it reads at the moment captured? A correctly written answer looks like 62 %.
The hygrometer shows 24 %
